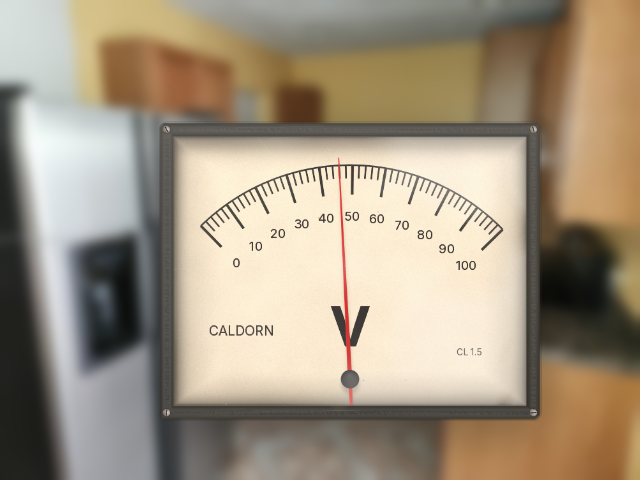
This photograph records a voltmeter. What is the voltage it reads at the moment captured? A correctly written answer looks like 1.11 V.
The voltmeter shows 46 V
